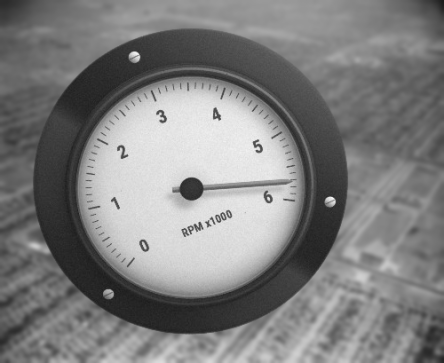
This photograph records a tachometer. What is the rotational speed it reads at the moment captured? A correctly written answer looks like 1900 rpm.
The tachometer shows 5700 rpm
